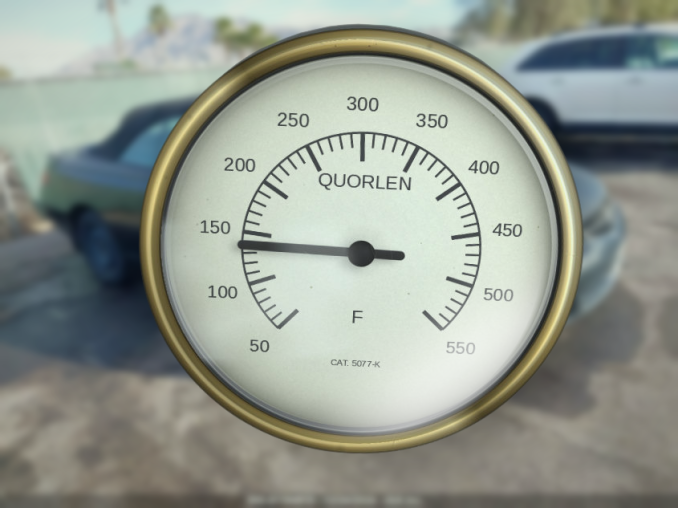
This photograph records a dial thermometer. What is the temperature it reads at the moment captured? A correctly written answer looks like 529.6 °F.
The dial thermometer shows 140 °F
